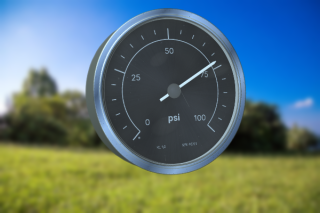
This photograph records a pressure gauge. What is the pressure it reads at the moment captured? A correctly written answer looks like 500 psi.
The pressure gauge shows 72.5 psi
